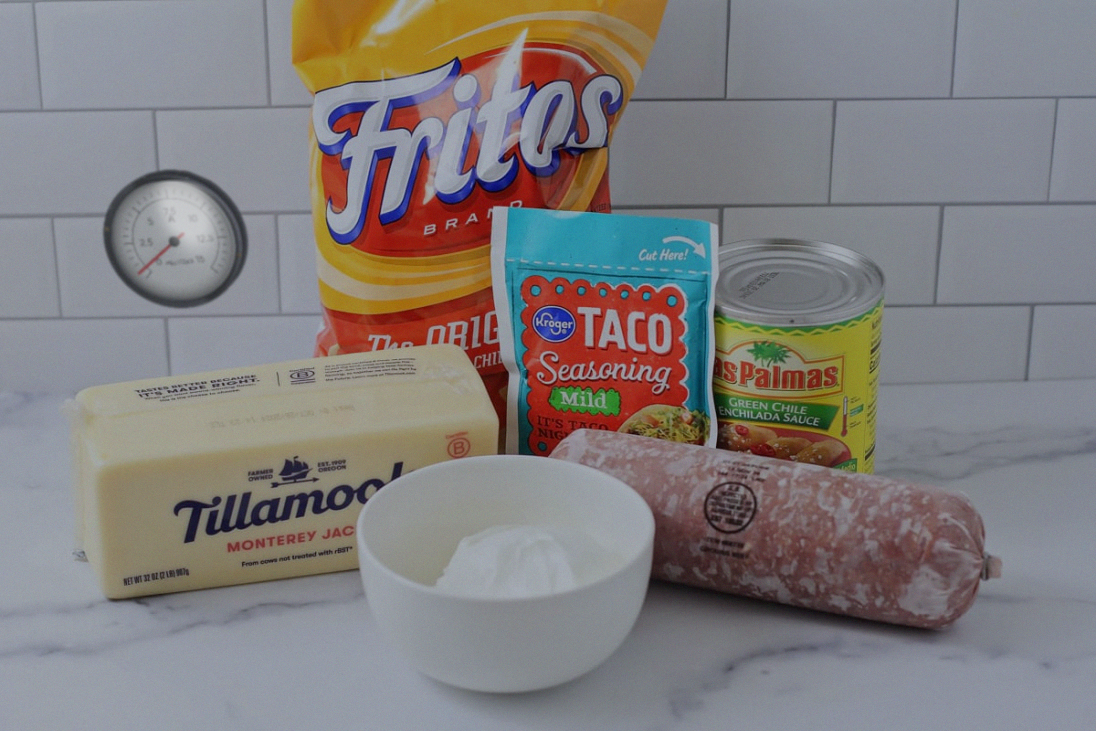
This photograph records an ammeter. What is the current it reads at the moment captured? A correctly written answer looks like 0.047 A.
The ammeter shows 0.5 A
